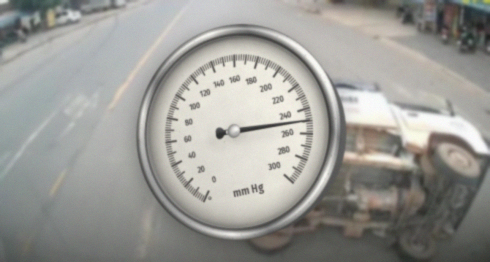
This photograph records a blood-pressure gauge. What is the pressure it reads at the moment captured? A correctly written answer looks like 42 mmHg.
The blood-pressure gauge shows 250 mmHg
